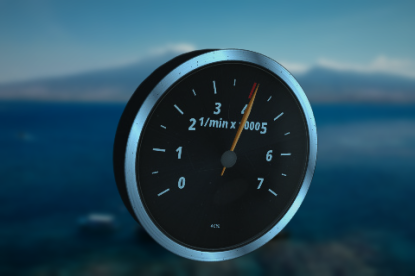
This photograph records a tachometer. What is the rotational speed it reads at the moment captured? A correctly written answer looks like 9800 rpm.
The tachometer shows 4000 rpm
